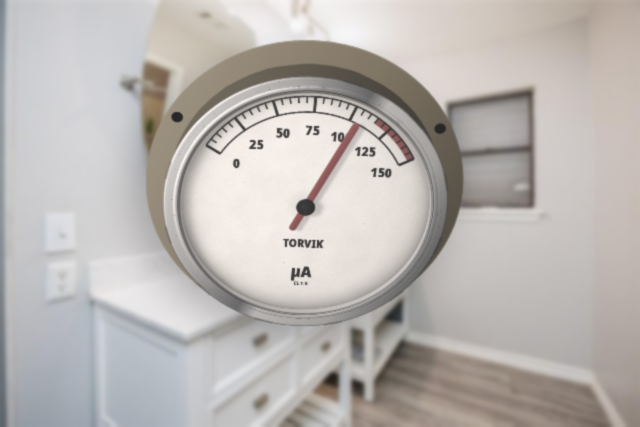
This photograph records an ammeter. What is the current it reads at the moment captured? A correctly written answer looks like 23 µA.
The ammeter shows 105 µA
